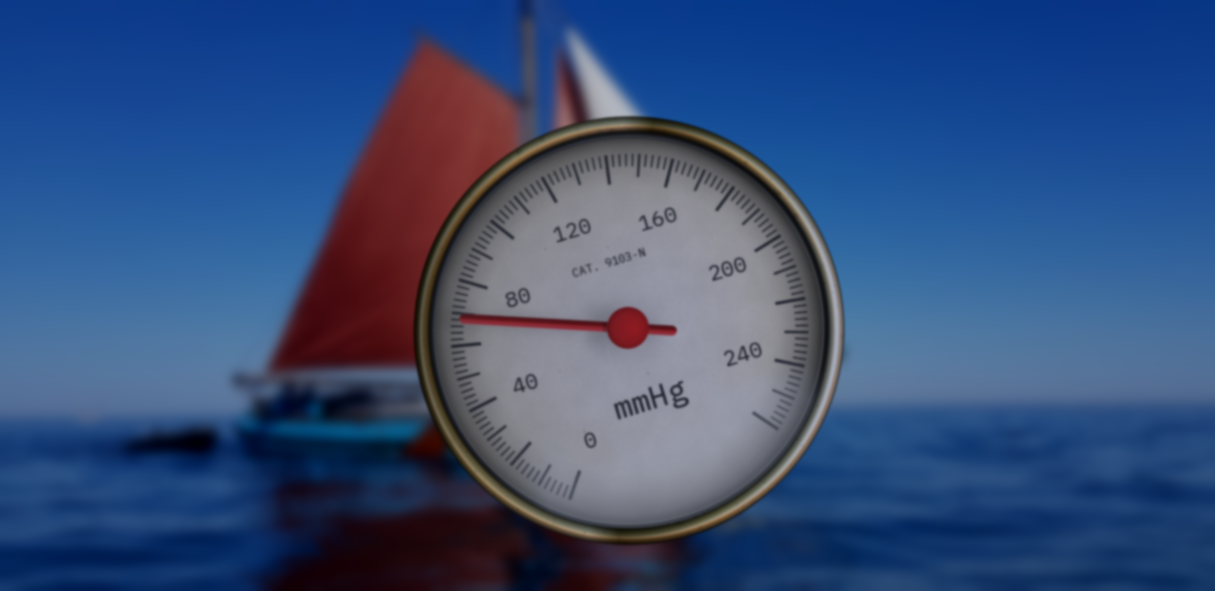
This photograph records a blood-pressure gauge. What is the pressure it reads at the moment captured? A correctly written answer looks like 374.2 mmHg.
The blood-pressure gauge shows 68 mmHg
